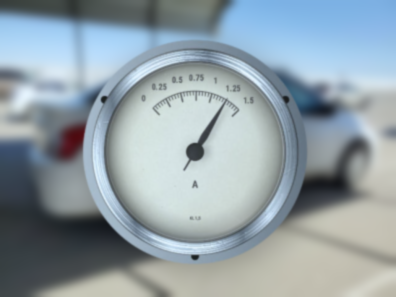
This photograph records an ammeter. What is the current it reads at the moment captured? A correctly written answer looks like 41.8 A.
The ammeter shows 1.25 A
